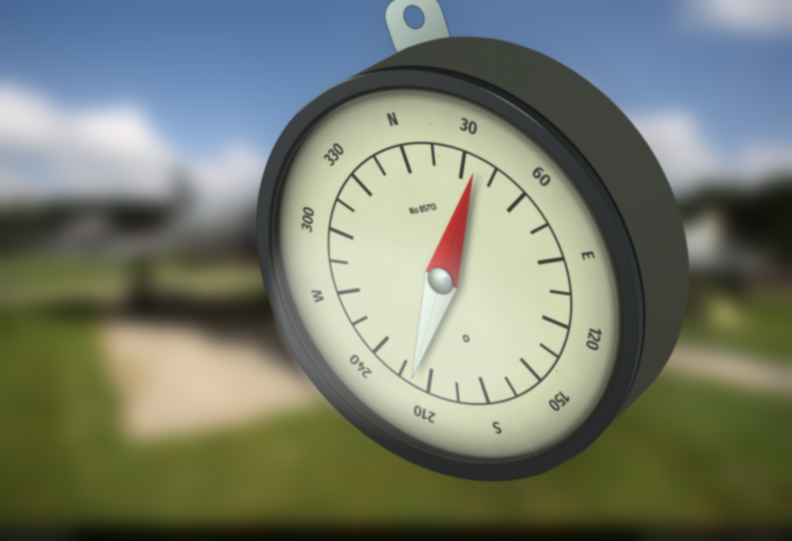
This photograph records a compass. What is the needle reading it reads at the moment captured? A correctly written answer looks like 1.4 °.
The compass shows 37.5 °
